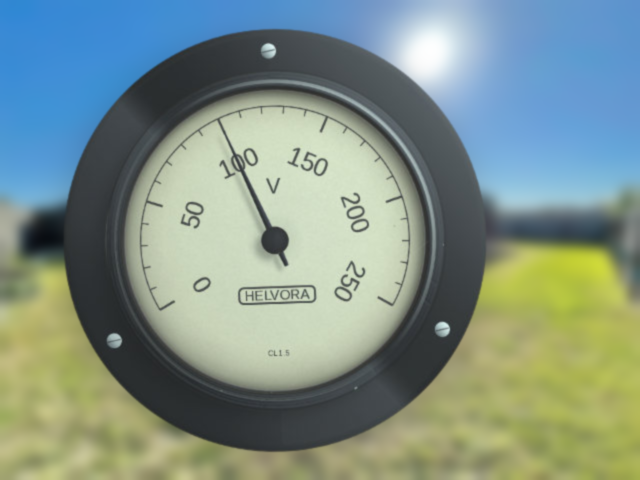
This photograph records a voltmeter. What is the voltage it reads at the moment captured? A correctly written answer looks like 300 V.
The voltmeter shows 100 V
